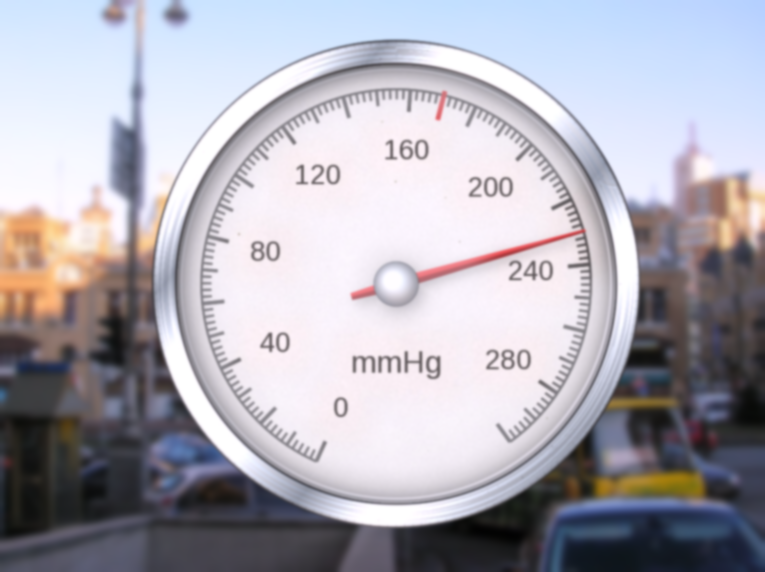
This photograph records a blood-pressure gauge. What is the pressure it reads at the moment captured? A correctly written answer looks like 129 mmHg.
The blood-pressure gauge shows 230 mmHg
